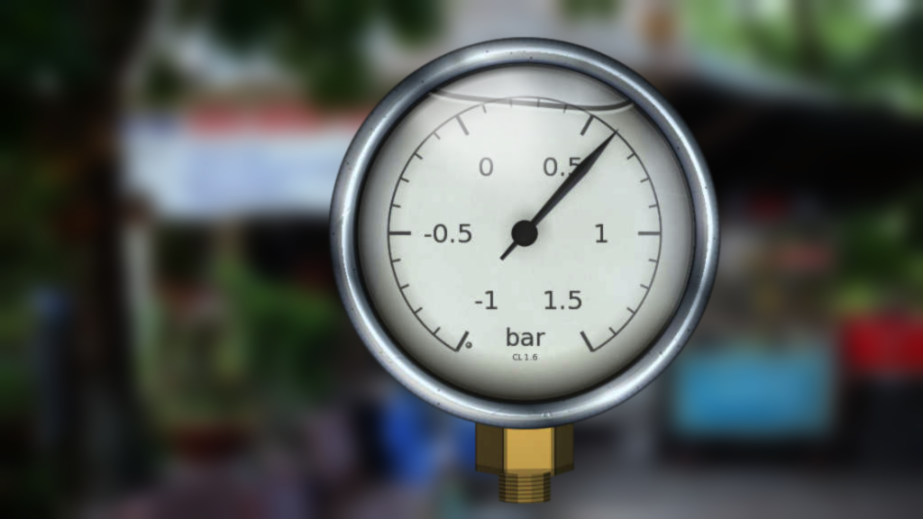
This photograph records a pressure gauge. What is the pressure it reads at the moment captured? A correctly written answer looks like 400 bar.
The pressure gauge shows 0.6 bar
